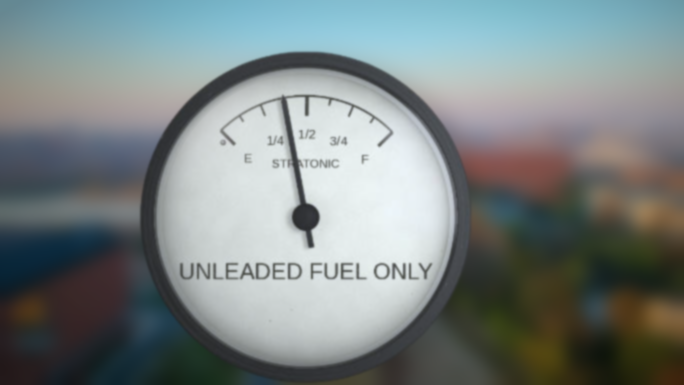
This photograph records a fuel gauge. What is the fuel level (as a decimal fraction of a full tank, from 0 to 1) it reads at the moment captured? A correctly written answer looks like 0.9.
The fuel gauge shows 0.375
